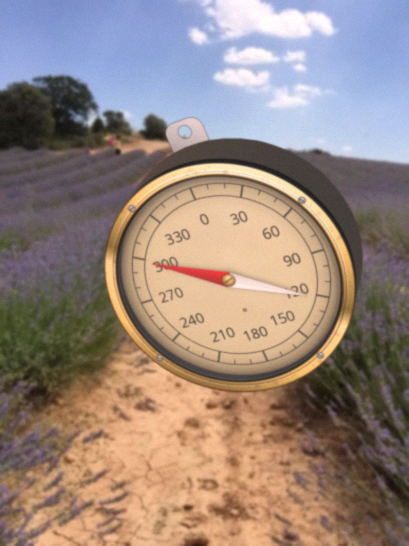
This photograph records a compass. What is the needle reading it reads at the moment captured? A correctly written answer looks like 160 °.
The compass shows 300 °
